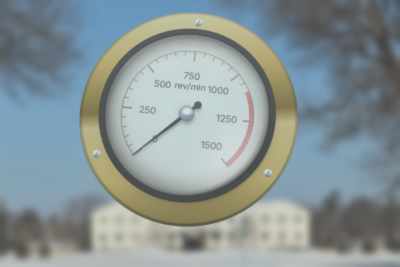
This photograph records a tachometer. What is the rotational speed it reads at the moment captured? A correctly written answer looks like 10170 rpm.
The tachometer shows 0 rpm
